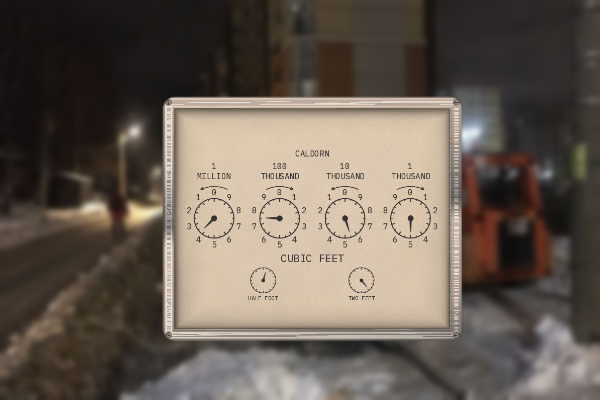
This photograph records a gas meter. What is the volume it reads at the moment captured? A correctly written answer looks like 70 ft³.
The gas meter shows 375500 ft³
